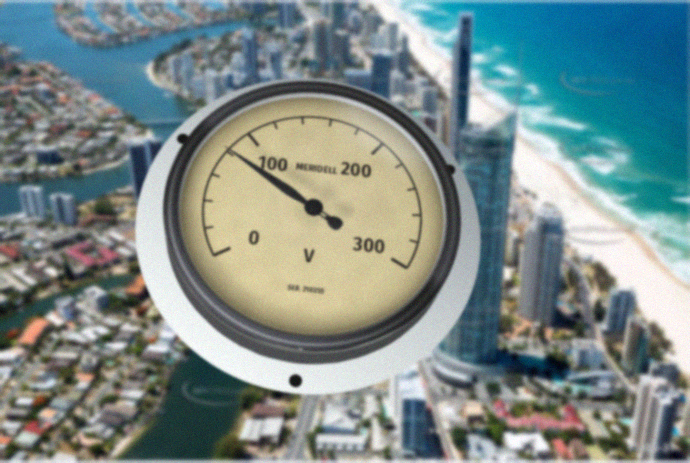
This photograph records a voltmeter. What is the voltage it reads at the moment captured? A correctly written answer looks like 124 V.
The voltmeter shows 80 V
